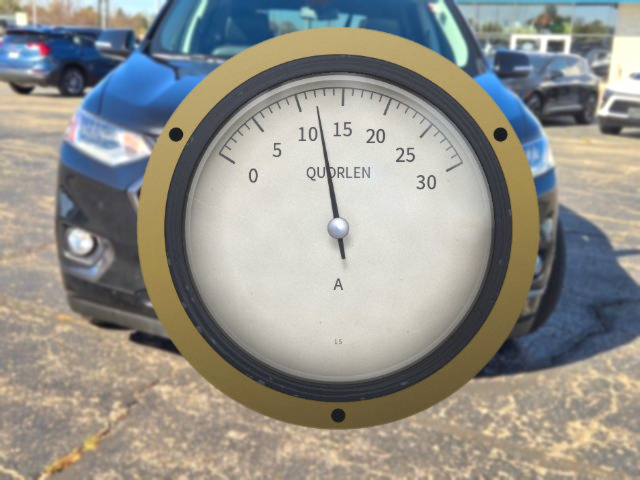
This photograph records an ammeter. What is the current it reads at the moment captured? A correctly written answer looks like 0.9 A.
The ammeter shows 12 A
